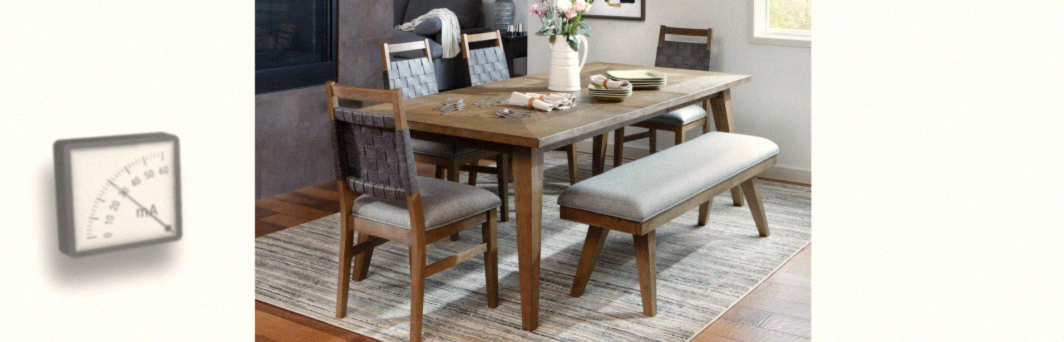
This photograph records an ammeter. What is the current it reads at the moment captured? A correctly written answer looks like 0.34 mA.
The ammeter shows 30 mA
